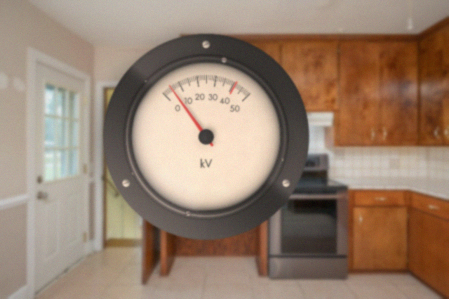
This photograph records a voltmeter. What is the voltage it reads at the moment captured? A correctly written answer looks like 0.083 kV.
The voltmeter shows 5 kV
